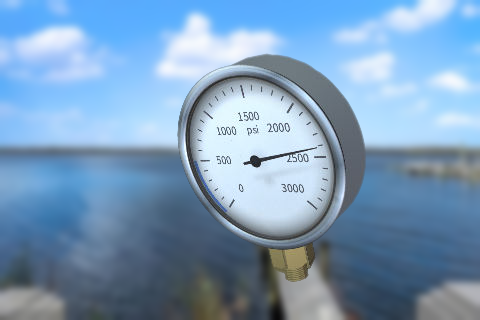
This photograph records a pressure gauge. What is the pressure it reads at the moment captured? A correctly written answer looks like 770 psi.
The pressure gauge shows 2400 psi
